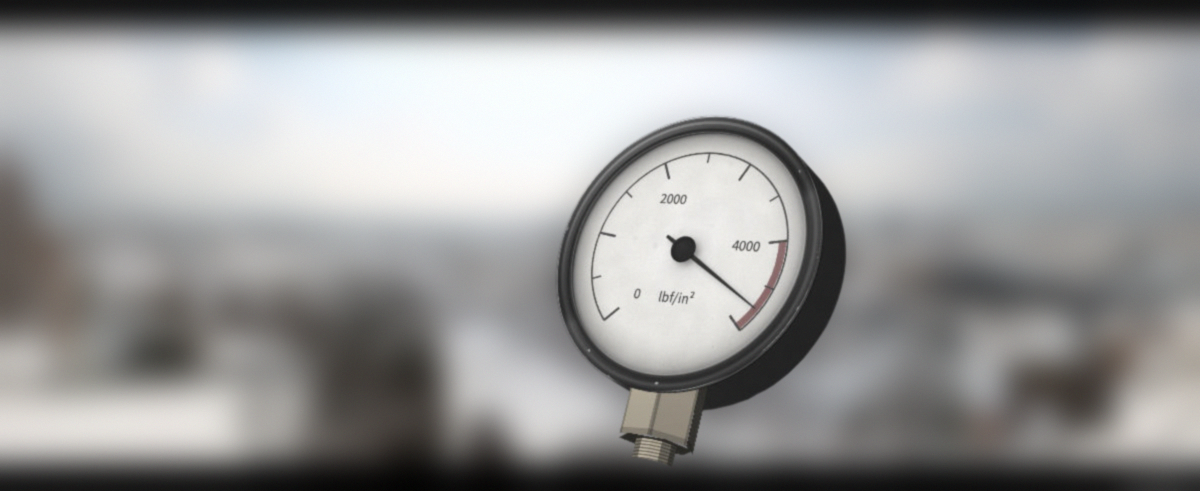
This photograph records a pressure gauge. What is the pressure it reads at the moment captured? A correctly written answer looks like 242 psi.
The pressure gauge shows 4750 psi
